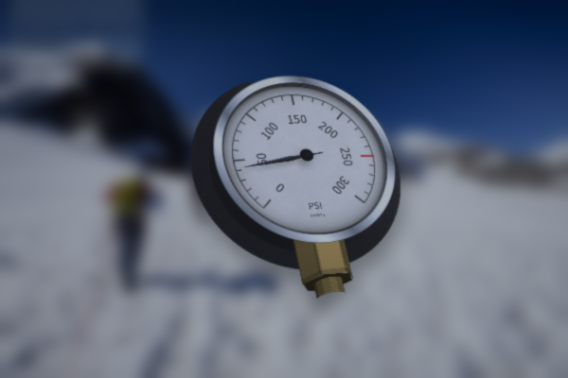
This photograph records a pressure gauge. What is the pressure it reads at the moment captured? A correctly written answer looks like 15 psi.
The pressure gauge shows 40 psi
